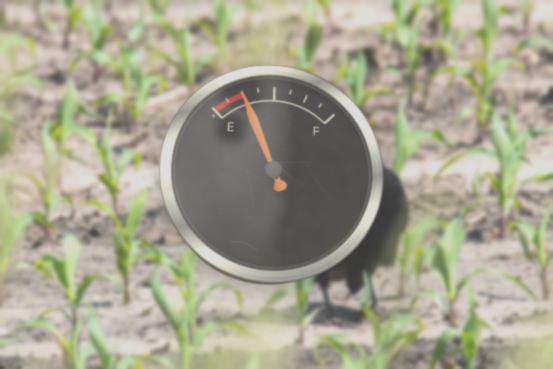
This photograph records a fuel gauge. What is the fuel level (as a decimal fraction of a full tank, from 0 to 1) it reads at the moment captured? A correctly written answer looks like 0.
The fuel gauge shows 0.25
